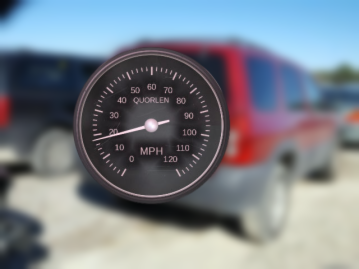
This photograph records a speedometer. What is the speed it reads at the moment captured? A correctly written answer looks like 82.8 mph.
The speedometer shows 18 mph
